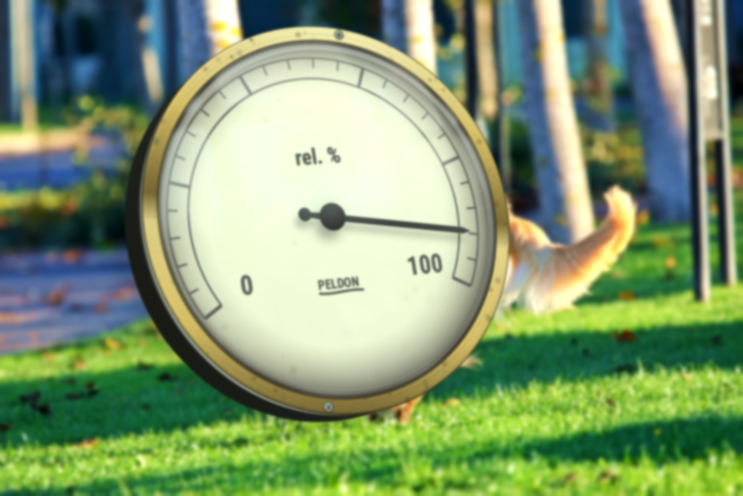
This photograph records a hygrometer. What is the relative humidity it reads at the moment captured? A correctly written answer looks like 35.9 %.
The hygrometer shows 92 %
